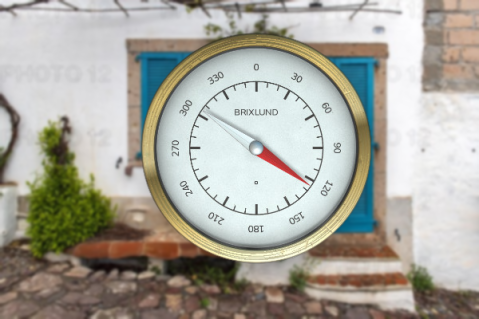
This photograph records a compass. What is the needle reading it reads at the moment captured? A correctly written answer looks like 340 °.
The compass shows 125 °
